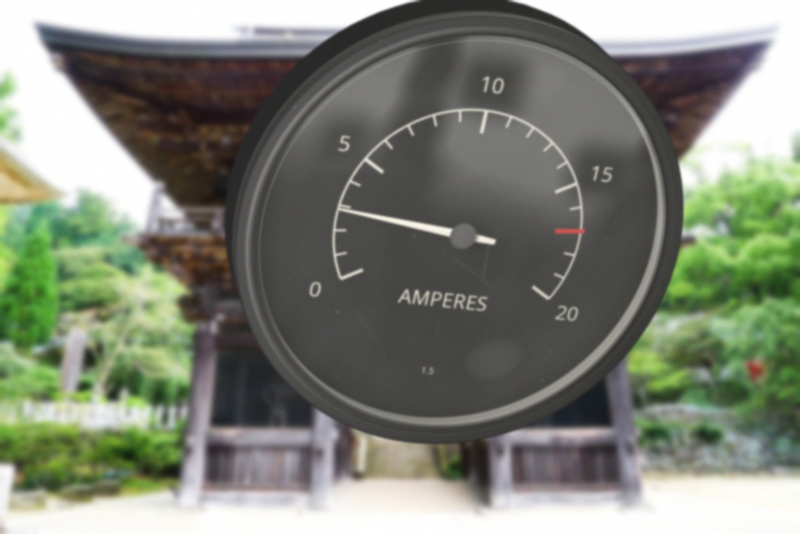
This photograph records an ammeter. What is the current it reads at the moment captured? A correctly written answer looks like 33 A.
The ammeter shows 3 A
